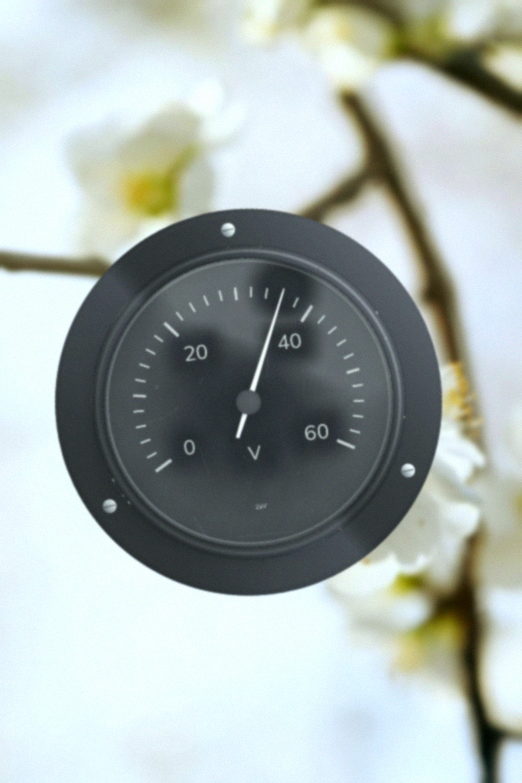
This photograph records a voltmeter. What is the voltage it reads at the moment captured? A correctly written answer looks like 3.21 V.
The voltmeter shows 36 V
